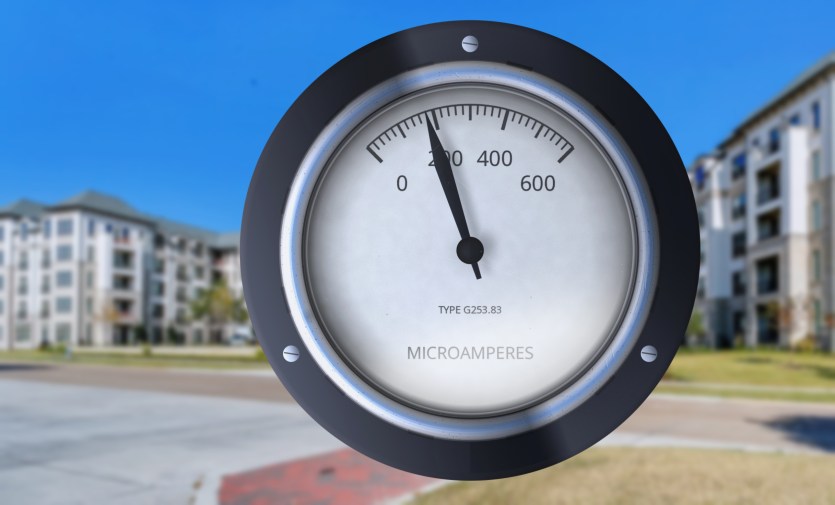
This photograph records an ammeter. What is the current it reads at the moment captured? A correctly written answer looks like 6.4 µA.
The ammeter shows 180 µA
